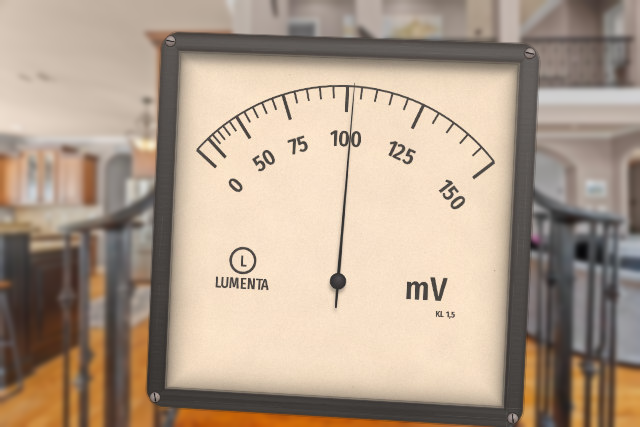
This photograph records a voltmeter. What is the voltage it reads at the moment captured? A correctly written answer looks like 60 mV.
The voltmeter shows 102.5 mV
